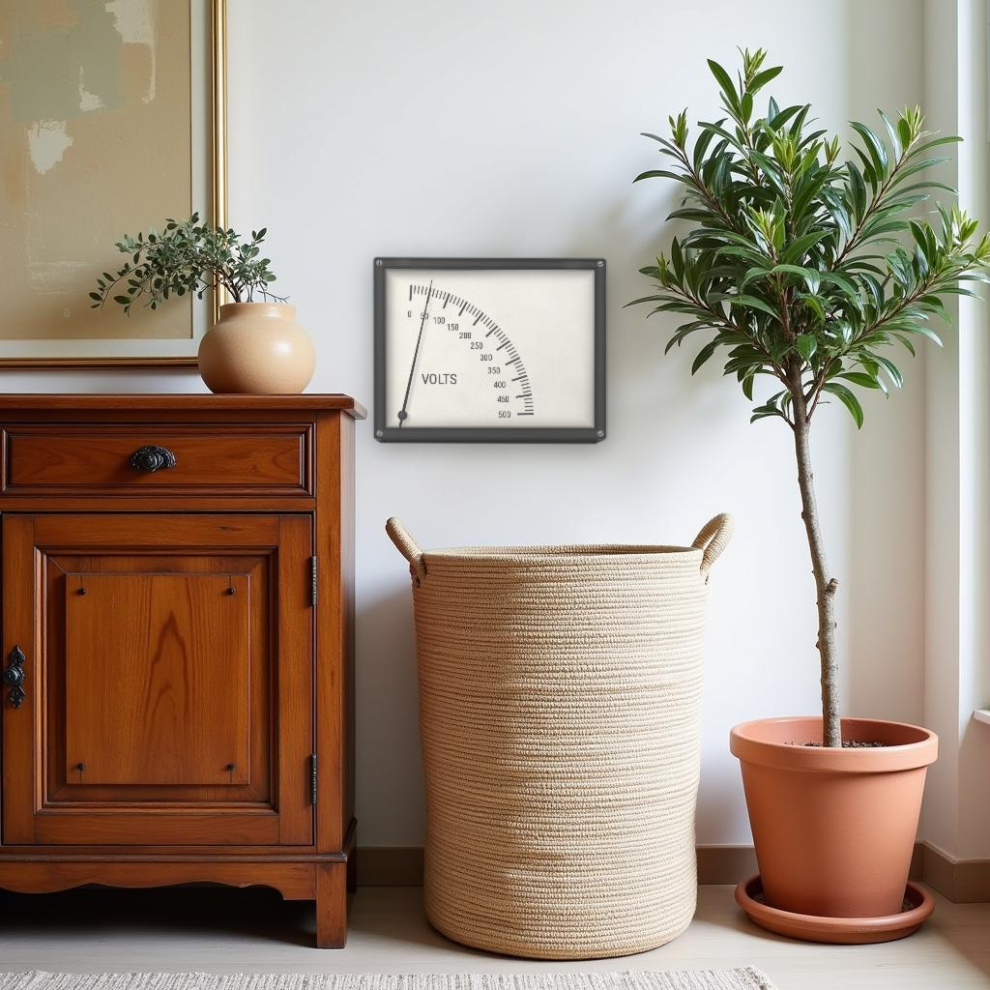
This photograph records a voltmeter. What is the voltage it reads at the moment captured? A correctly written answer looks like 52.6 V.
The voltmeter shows 50 V
